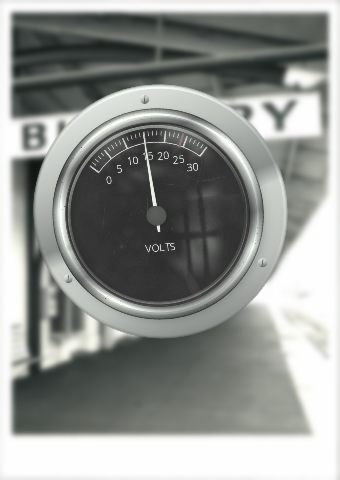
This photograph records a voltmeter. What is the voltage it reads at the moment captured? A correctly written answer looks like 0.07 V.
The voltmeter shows 15 V
